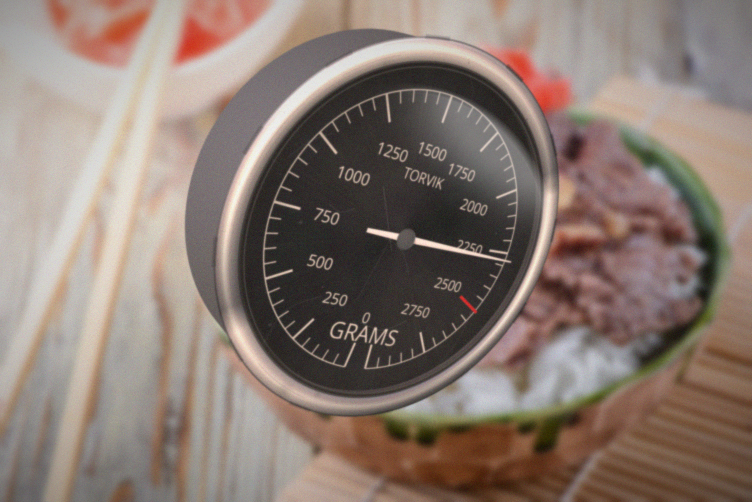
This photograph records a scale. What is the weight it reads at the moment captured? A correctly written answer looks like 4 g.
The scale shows 2275 g
